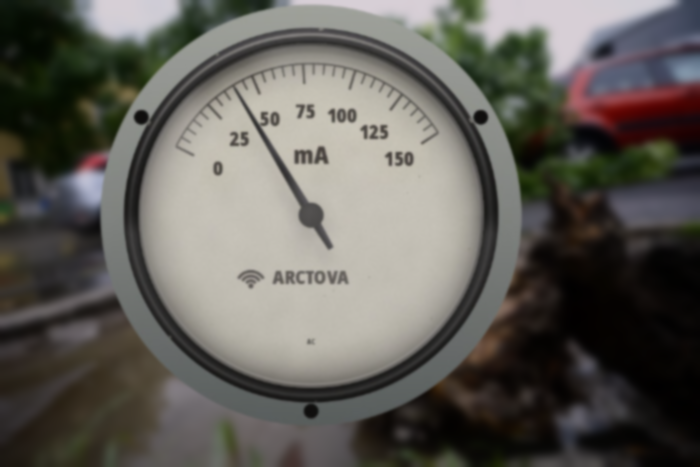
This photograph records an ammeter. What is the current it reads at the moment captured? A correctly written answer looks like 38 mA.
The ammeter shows 40 mA
